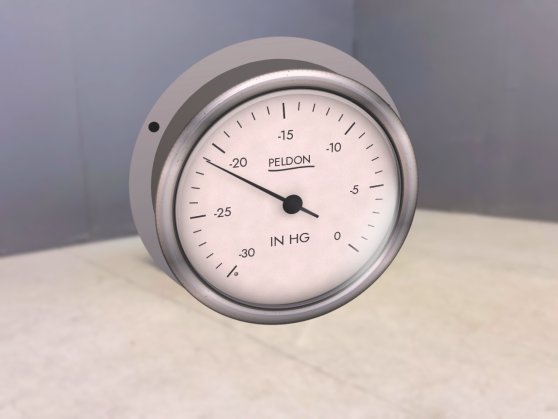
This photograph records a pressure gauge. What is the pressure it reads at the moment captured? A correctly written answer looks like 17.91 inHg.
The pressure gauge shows -21 inHg
